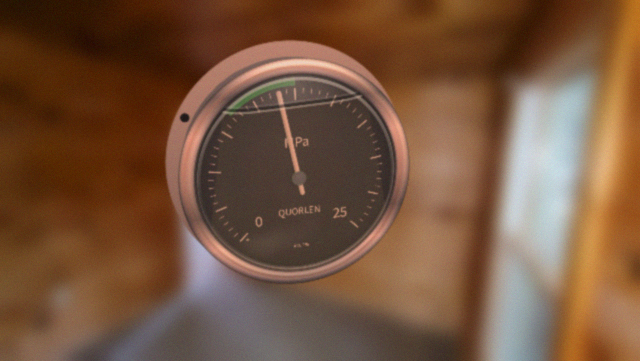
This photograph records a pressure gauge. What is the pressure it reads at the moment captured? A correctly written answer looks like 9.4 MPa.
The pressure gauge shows 11.5 MPa
